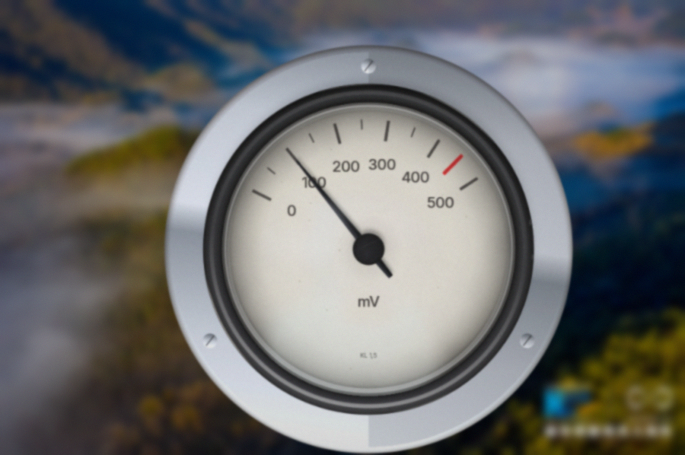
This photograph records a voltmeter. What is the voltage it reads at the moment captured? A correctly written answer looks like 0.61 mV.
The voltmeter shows 100 mV
